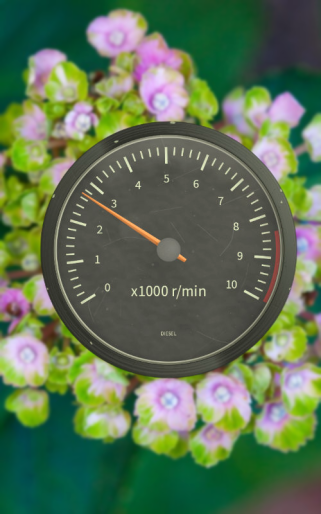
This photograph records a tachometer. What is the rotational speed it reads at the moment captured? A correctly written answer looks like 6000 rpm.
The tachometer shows 2700 rpm
